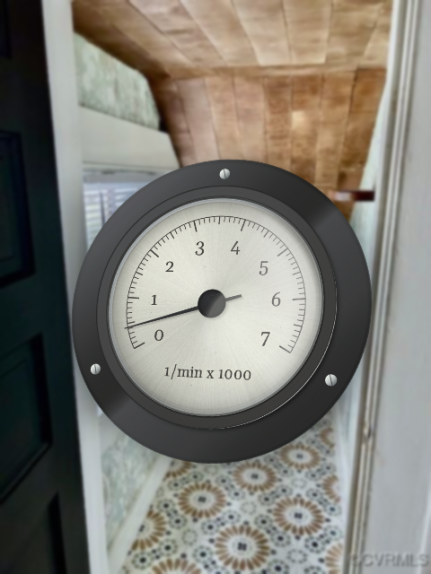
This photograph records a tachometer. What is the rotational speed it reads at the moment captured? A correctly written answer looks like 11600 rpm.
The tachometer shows 400 rpm
